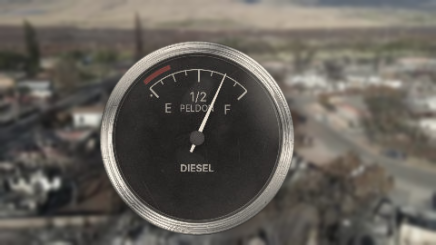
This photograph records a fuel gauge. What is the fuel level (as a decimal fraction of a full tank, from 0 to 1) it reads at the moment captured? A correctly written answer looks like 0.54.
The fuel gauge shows 0.75
